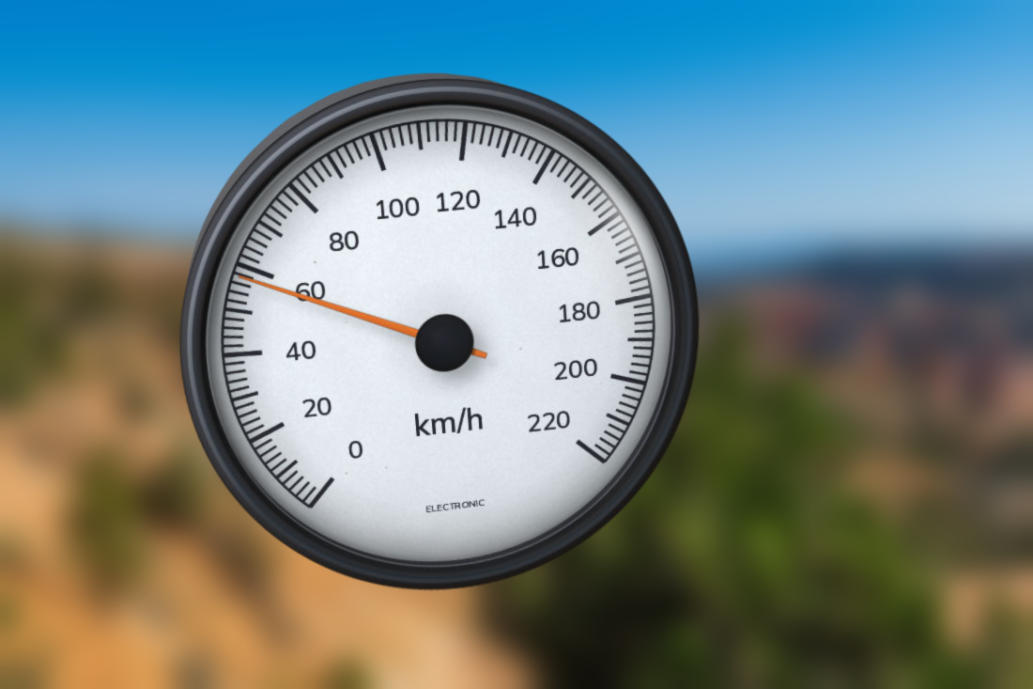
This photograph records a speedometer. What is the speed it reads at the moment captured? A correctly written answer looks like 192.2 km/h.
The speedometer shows 58 km/h
